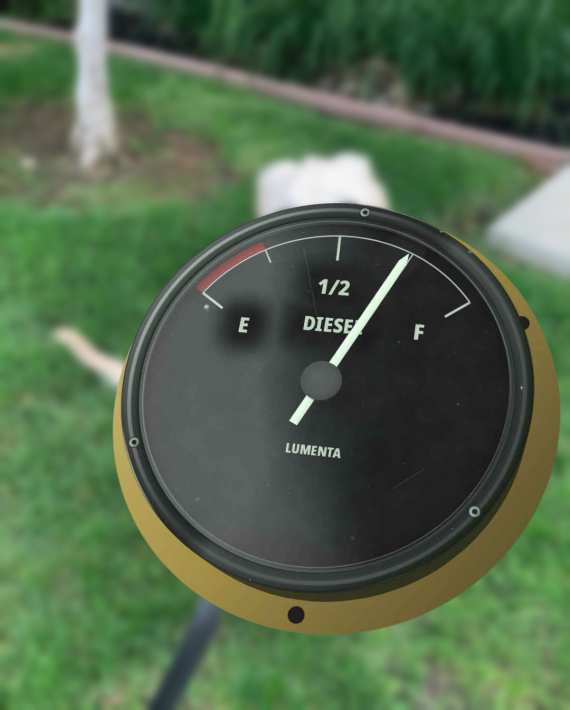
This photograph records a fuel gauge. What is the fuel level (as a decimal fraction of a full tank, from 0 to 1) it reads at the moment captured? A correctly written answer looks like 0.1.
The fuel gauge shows 0.75
